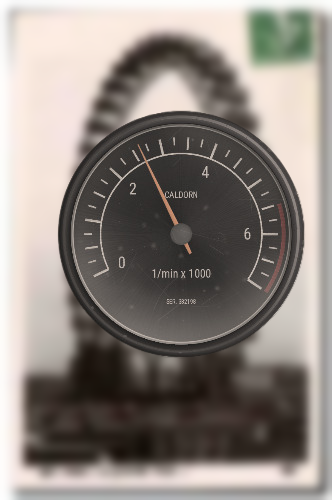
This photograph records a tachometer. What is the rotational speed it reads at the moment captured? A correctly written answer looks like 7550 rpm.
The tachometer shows 2625 rpm
